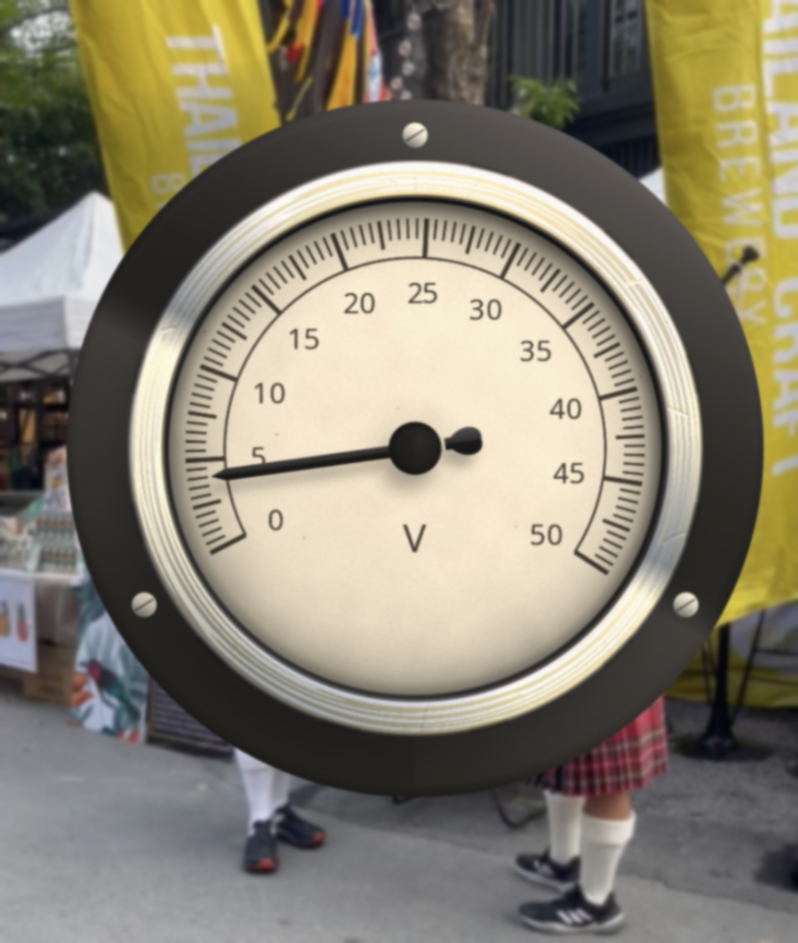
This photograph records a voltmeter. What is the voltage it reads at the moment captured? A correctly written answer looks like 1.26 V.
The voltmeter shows 4 V
